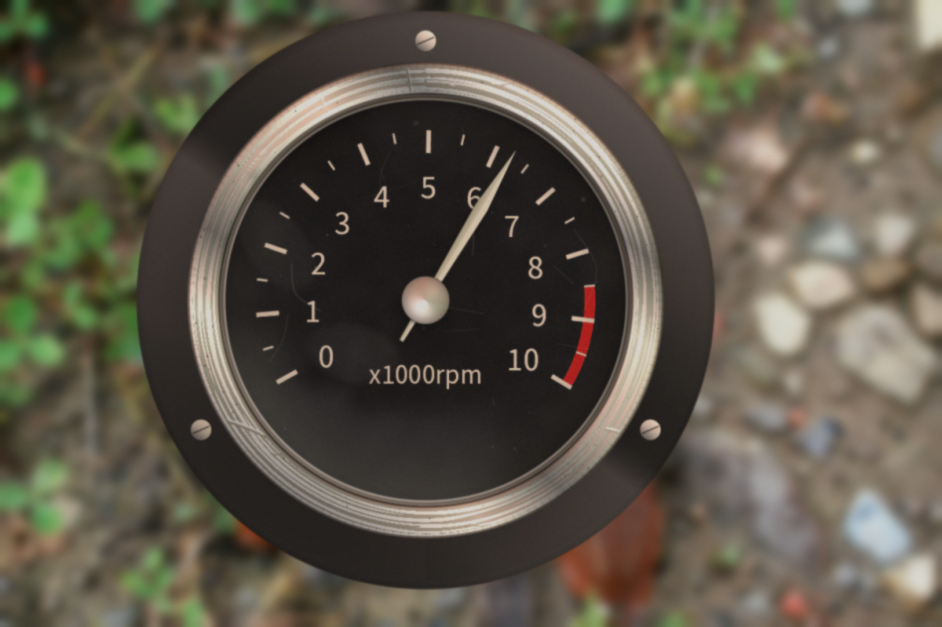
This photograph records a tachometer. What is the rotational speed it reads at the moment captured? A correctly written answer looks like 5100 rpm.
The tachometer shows 6250 rpm
